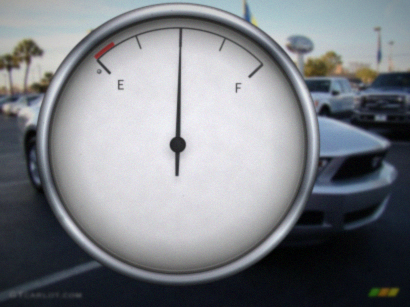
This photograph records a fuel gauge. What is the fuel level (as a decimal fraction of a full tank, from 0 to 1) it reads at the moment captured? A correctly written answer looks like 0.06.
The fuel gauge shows 0.5
